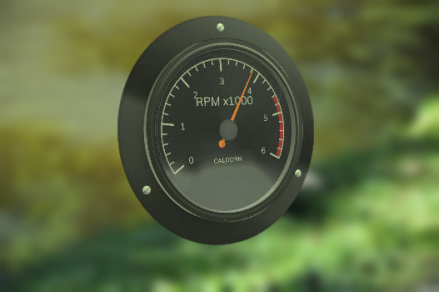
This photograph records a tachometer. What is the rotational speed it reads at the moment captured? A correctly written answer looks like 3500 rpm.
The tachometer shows 3800 rpm
